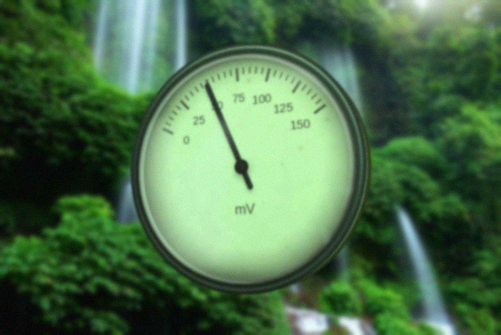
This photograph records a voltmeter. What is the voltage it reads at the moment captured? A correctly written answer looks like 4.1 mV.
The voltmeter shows 50 mV
